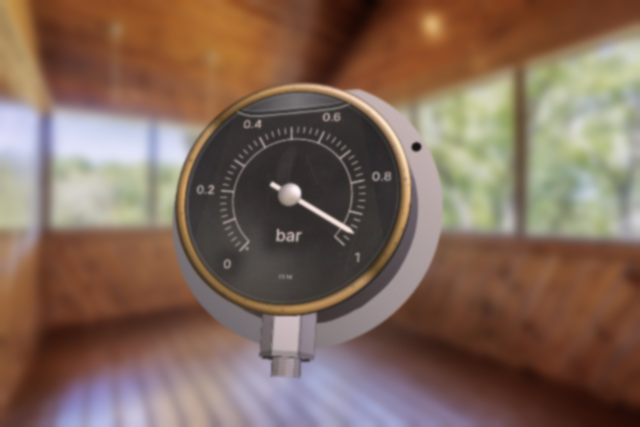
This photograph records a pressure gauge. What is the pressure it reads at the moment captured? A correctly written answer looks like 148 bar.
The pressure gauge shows 0.96 bar
